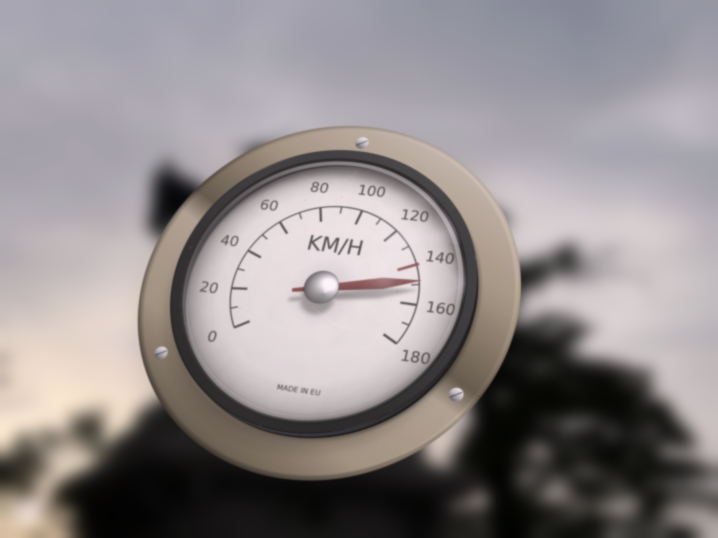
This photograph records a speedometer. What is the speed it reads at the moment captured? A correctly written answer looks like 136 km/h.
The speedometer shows 150 km/h
